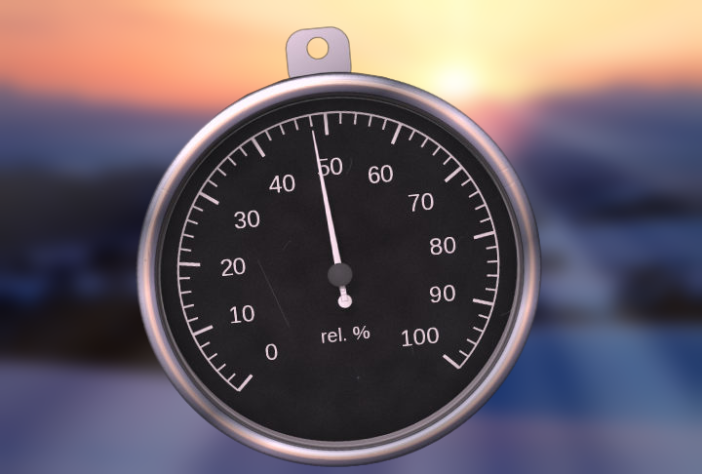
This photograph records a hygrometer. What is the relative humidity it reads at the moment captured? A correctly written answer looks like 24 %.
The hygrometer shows 48 %
